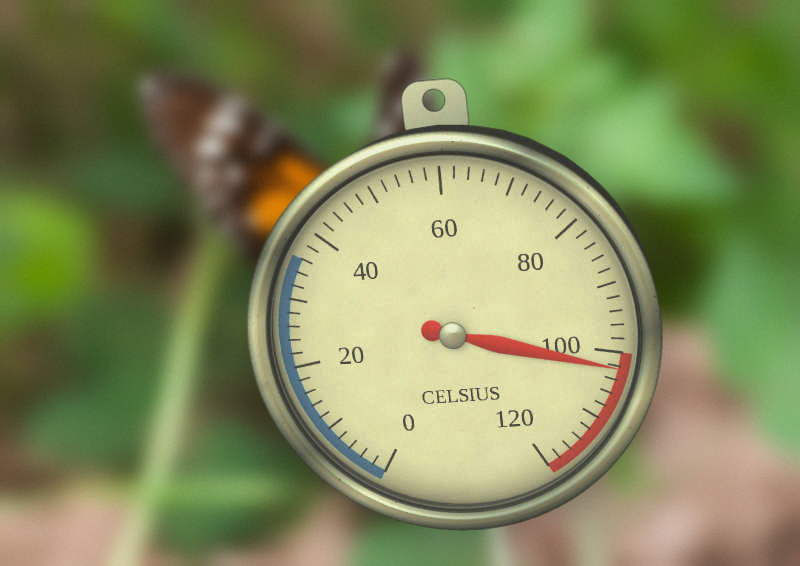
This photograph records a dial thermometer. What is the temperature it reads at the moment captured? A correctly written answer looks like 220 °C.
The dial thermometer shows 102 °C
